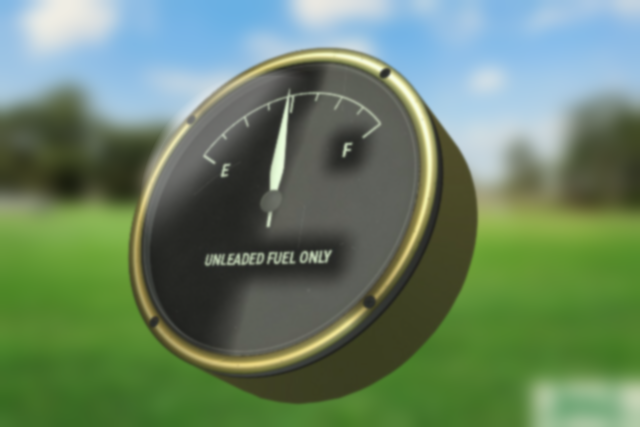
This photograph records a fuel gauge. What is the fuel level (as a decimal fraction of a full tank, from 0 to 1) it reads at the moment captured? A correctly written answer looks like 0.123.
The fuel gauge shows 0.5
